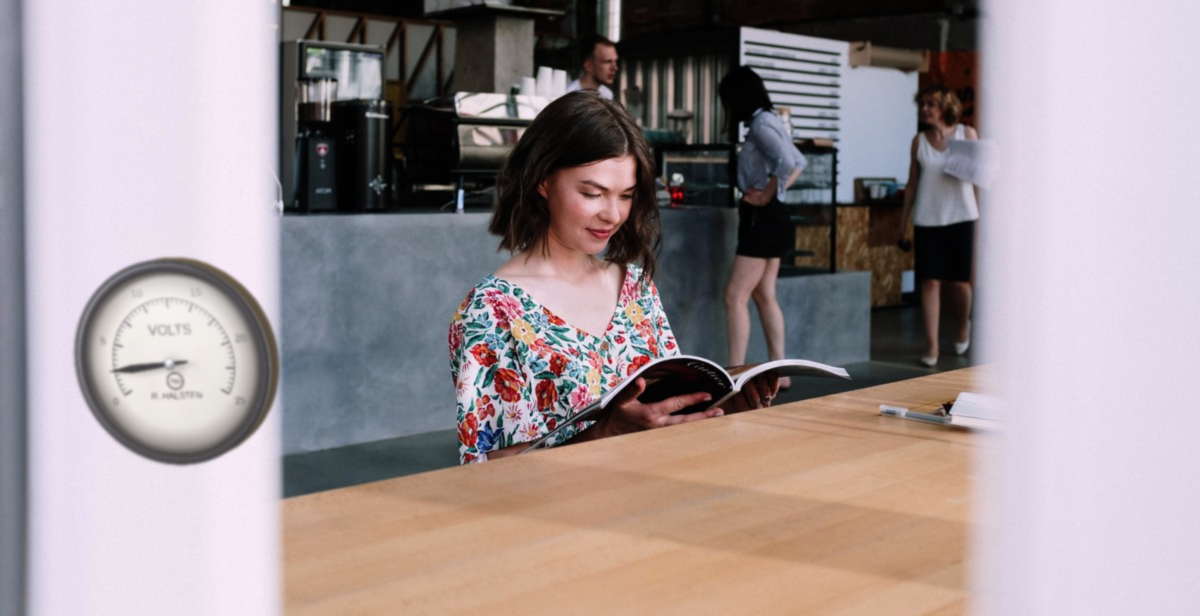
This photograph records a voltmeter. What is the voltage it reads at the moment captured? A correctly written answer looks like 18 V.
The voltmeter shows 2.5 V
